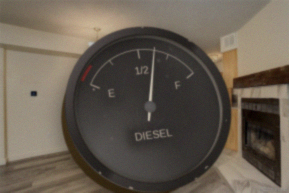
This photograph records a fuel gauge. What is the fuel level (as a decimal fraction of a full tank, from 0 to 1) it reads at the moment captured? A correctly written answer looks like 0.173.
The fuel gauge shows 0.625
